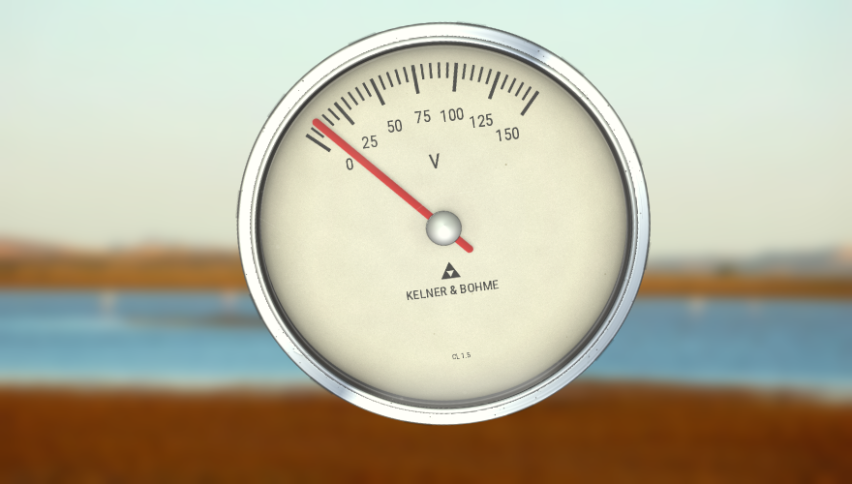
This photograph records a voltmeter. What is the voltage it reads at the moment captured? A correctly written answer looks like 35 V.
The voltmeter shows 10 V
